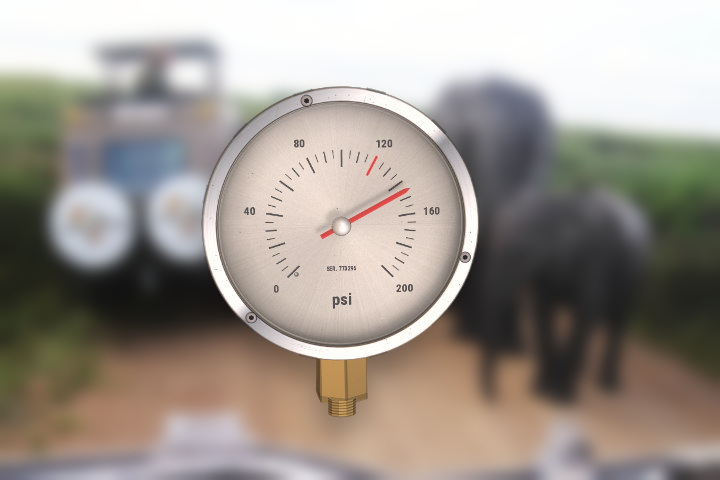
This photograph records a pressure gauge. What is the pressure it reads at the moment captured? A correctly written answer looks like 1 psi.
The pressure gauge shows 145 psi
